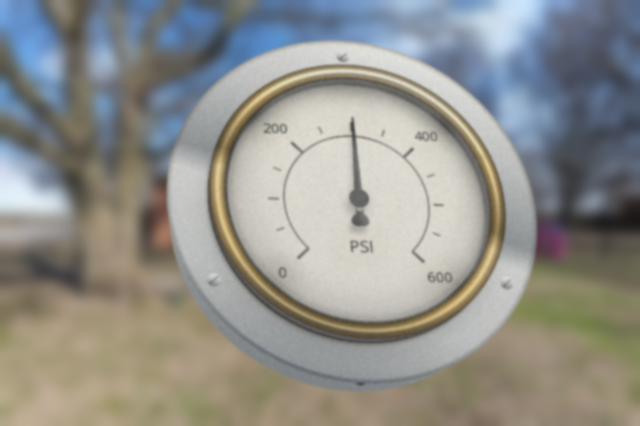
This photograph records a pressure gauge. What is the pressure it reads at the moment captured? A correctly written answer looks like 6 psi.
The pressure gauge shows 300 psi
